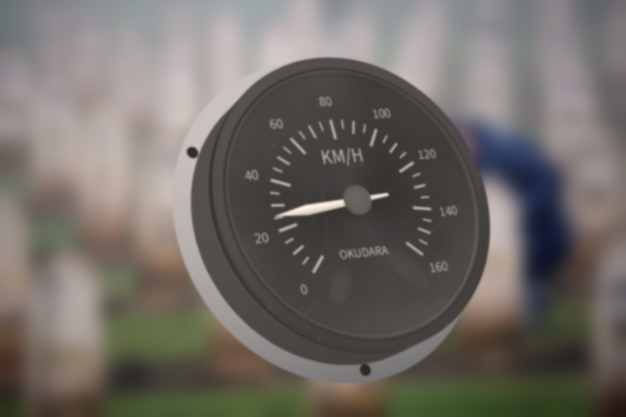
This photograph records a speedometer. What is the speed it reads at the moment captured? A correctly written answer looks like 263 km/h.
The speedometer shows 25 km/h
